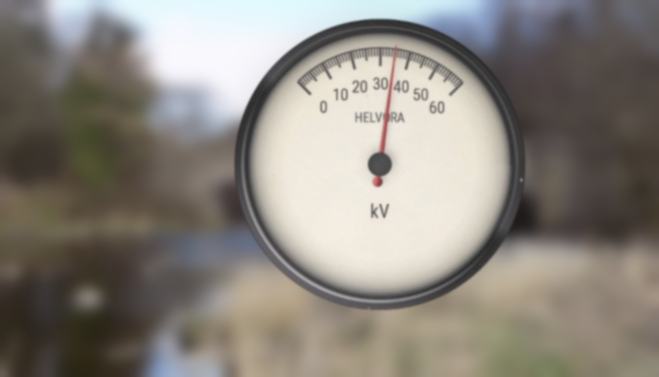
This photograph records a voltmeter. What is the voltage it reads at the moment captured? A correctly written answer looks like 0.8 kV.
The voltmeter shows 35 kV
